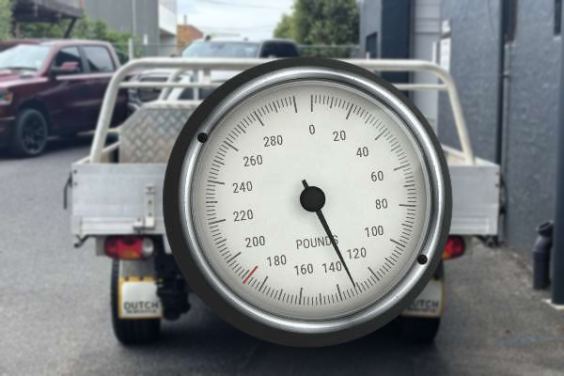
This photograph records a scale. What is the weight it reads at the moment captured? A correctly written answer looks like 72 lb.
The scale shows 132 lb
